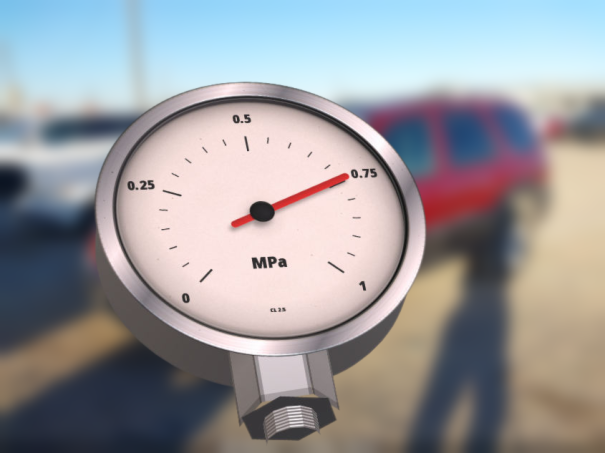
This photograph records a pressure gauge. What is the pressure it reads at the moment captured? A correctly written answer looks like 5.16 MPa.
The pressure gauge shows 0.75 MPa
